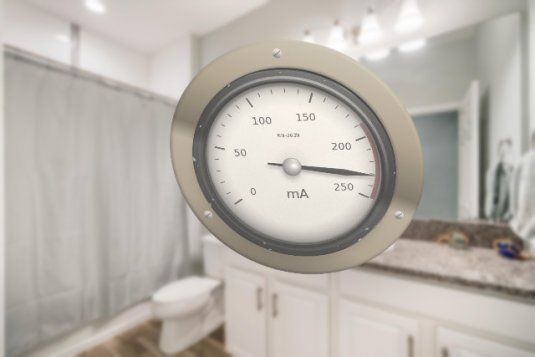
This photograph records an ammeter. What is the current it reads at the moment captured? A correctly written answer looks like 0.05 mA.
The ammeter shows 230 mA
